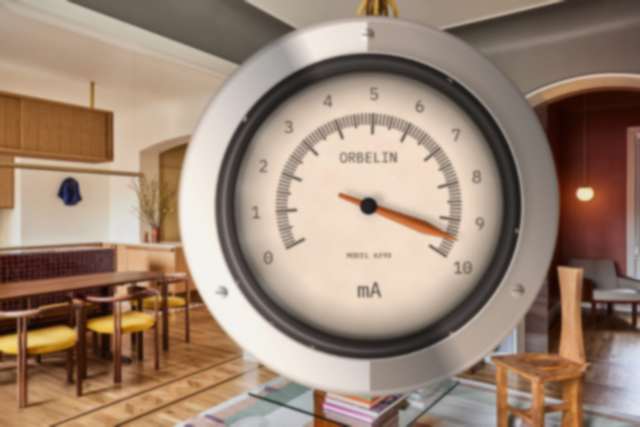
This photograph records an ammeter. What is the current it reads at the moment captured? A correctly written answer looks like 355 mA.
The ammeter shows 9.5 mA
